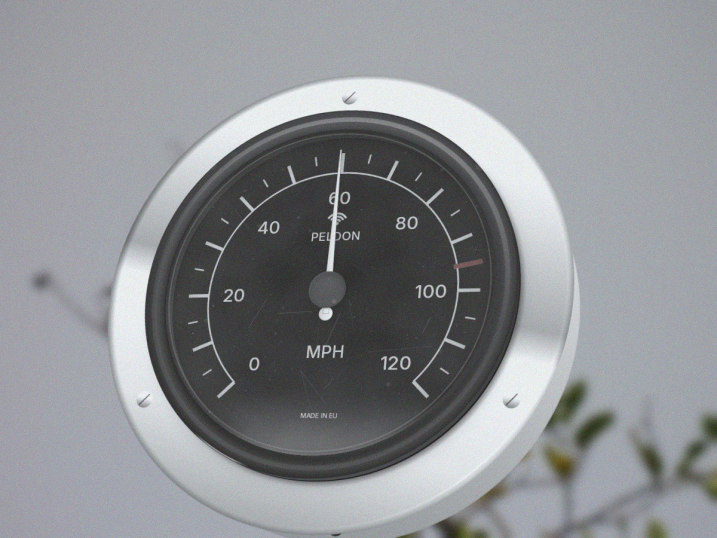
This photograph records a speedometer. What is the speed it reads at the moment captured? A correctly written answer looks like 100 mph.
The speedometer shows 60 mph
